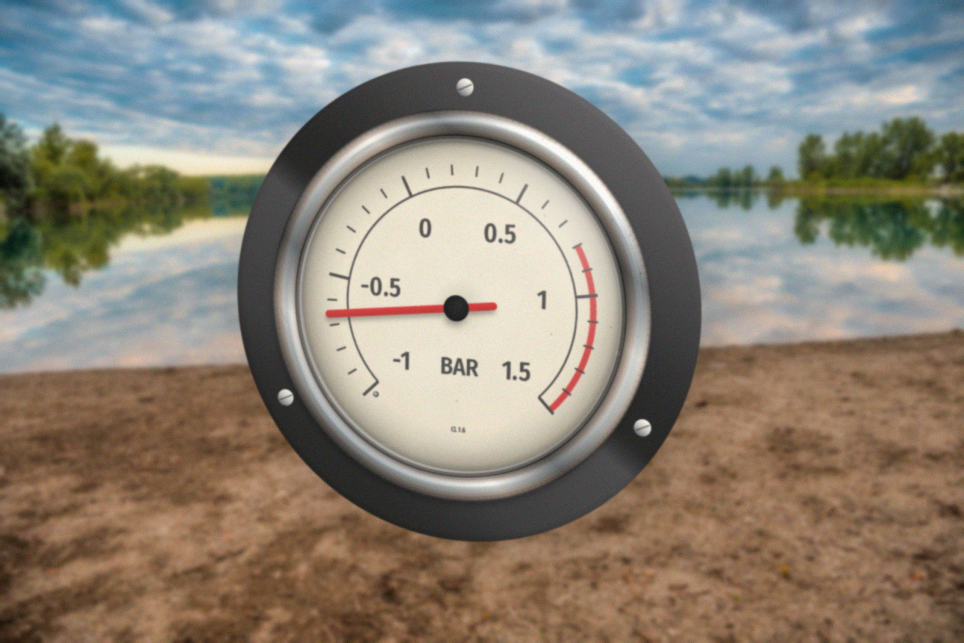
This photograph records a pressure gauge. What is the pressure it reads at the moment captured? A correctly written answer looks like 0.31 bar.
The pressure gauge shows -0.65 bar
